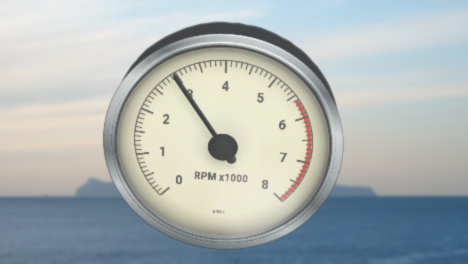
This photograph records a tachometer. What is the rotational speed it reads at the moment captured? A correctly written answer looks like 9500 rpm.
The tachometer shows 3000 rpm
